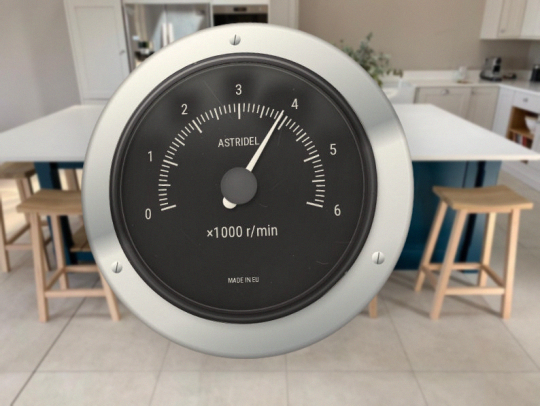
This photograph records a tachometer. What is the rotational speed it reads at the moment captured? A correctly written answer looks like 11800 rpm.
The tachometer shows 3900 rpm
